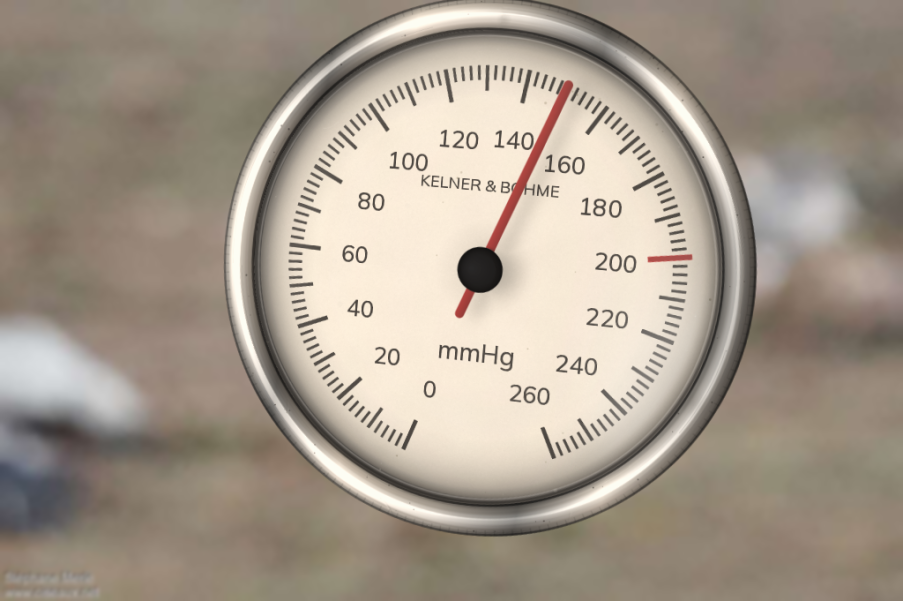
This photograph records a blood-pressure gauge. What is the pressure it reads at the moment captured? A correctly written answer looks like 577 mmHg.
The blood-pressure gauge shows 150 mmHg
